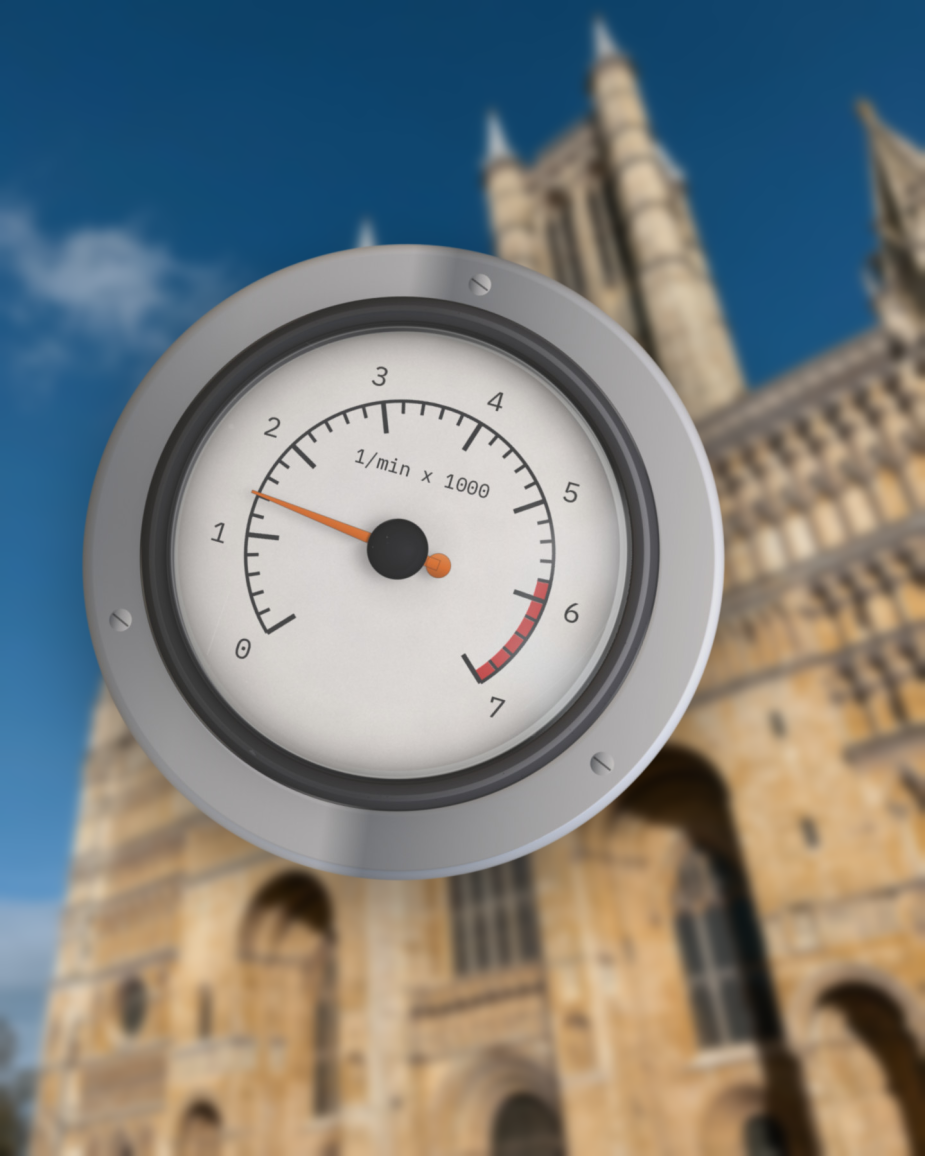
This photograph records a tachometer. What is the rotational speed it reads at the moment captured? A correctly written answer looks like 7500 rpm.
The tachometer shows 1400 rpm
